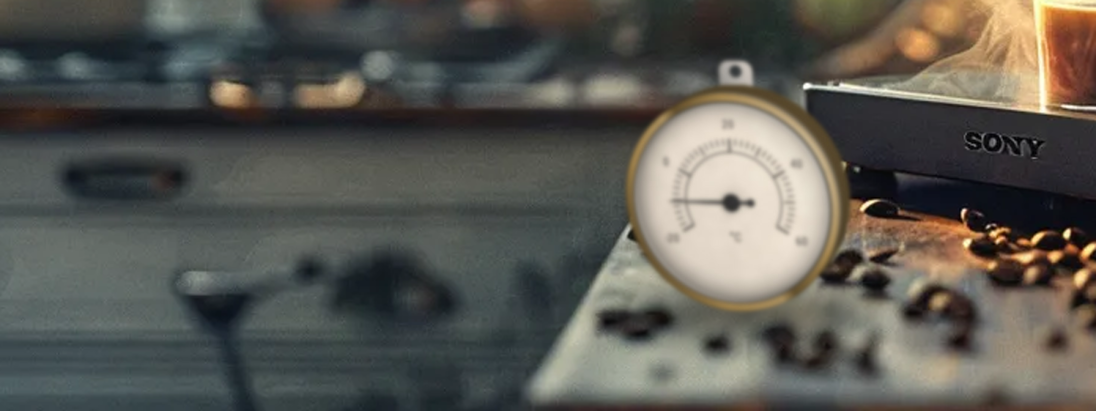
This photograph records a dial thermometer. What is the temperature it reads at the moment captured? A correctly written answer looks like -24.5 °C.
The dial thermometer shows -10 °C
